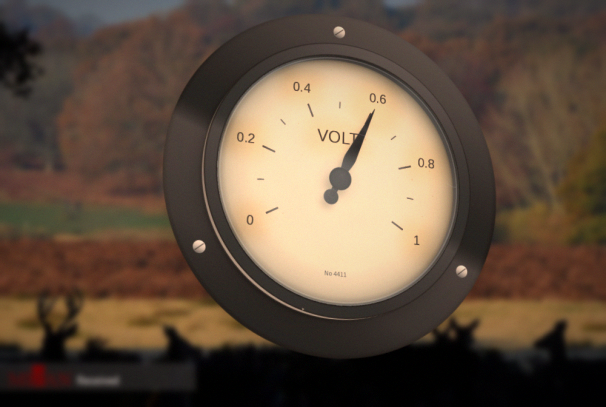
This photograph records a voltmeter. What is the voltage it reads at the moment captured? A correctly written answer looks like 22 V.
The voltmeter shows 0.6 V
